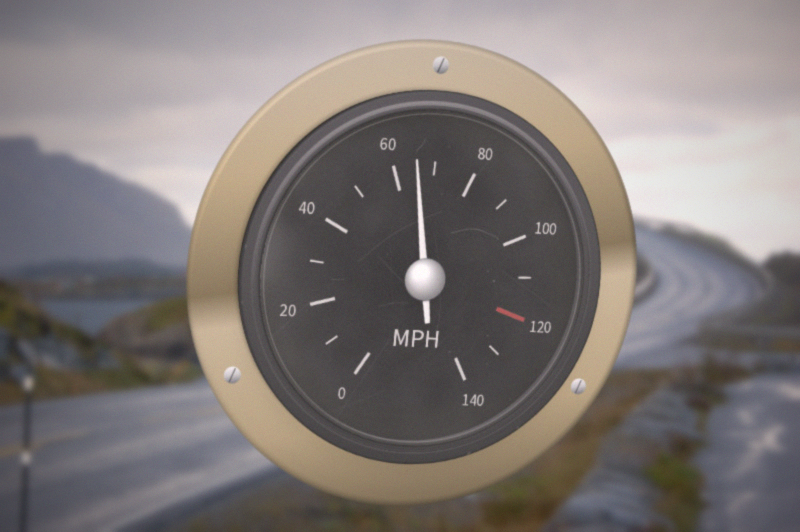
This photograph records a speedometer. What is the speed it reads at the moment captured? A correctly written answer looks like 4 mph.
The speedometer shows 65 mph
